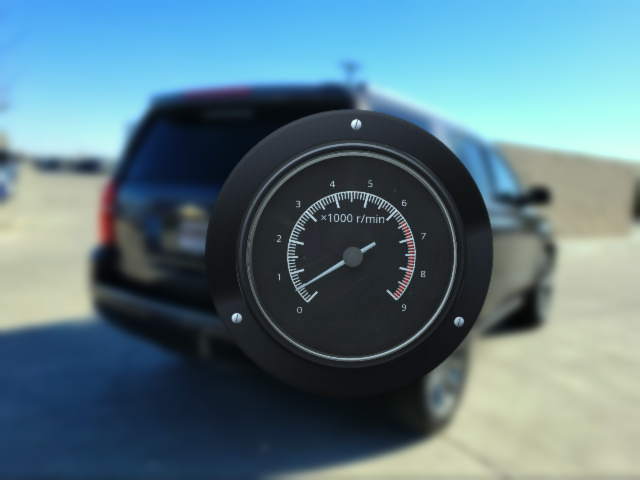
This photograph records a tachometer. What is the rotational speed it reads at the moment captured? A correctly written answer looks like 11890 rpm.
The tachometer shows 500 rpm
